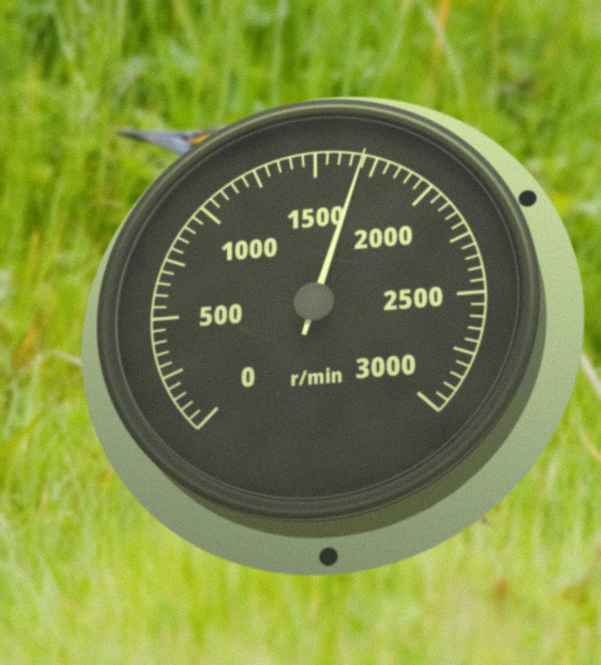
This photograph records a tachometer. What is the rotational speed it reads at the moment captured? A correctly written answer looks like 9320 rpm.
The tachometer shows 1700 rpm
